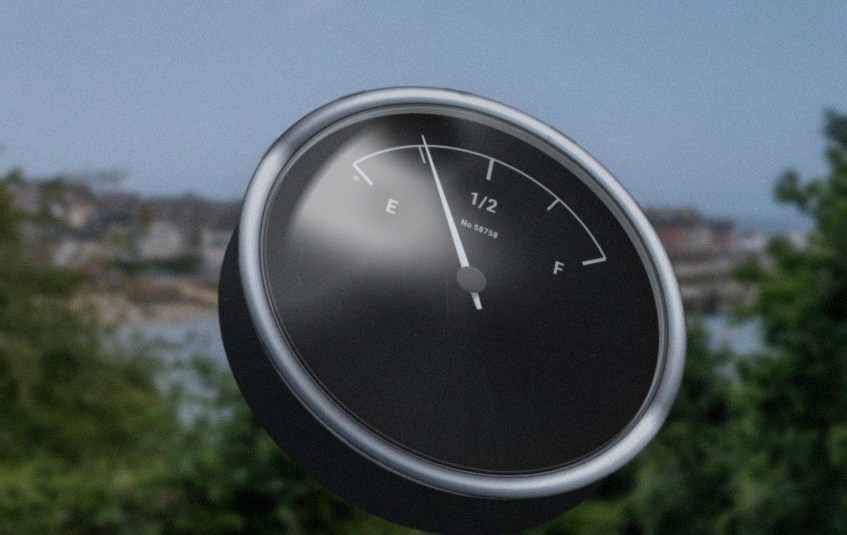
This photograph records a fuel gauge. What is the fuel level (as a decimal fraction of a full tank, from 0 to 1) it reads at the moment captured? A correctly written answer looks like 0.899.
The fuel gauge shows 0.25
